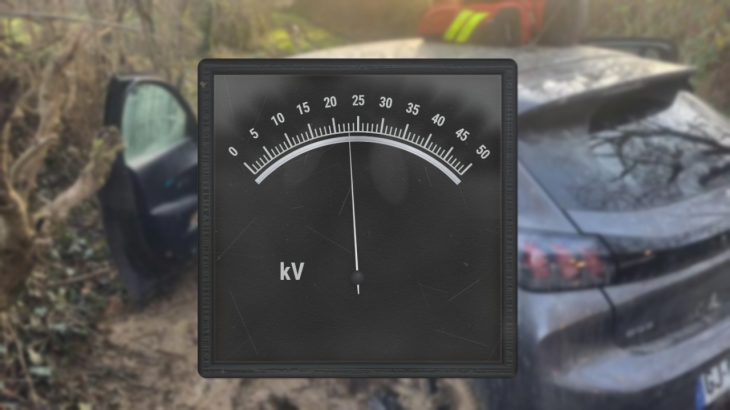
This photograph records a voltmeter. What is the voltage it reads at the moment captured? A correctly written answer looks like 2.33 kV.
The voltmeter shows 23 kV
